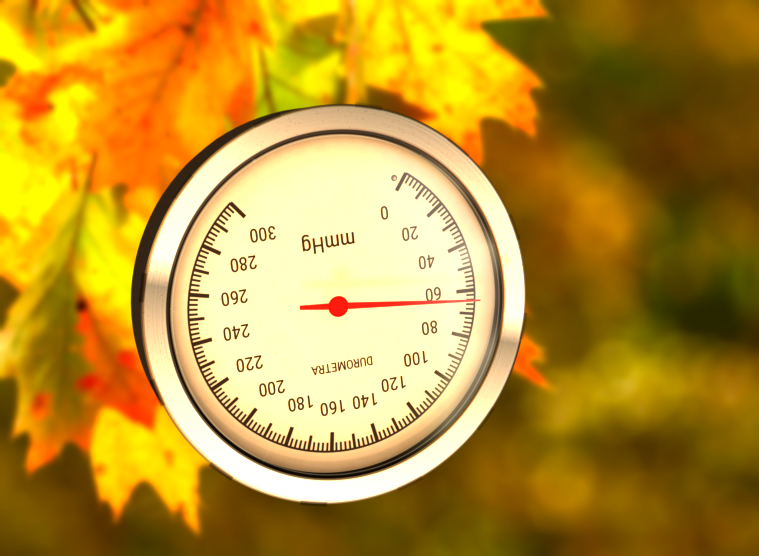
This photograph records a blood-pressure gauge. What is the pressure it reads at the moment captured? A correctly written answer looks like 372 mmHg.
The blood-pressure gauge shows 64 mmHg
